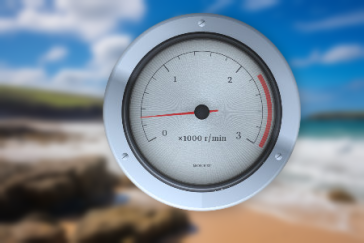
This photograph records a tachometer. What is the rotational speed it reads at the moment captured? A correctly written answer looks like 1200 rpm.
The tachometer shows 300 rpm
